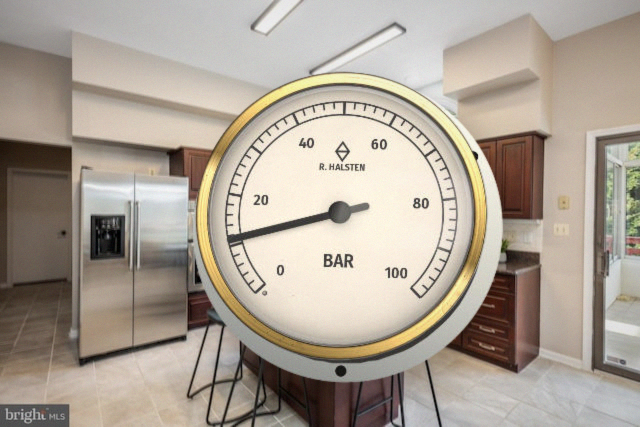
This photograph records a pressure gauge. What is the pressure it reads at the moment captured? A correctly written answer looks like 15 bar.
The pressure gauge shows 11 bar
